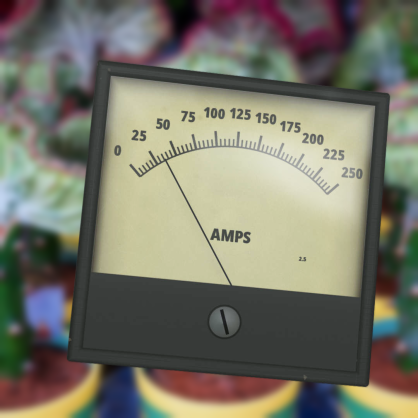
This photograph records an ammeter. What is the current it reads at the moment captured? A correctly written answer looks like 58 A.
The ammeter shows 35 A
